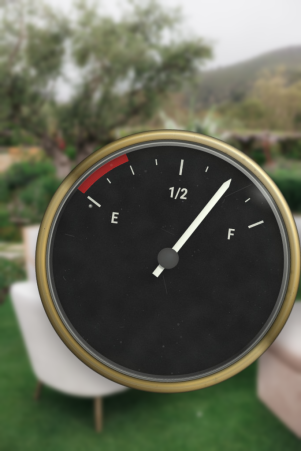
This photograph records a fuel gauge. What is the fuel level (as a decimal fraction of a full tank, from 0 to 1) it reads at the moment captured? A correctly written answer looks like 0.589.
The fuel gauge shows 0.75
